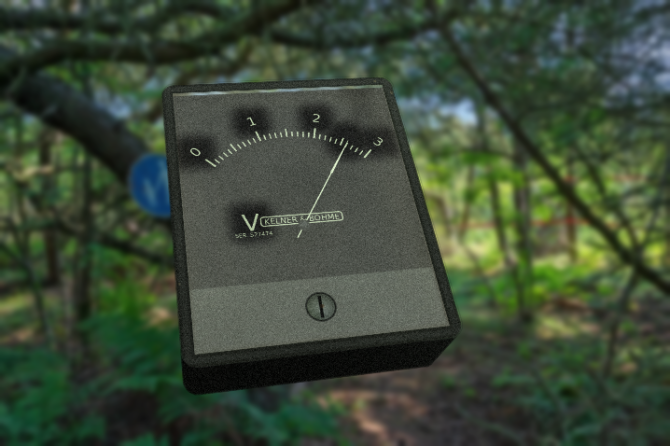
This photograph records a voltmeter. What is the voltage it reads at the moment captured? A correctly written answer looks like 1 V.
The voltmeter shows 2.6 V
